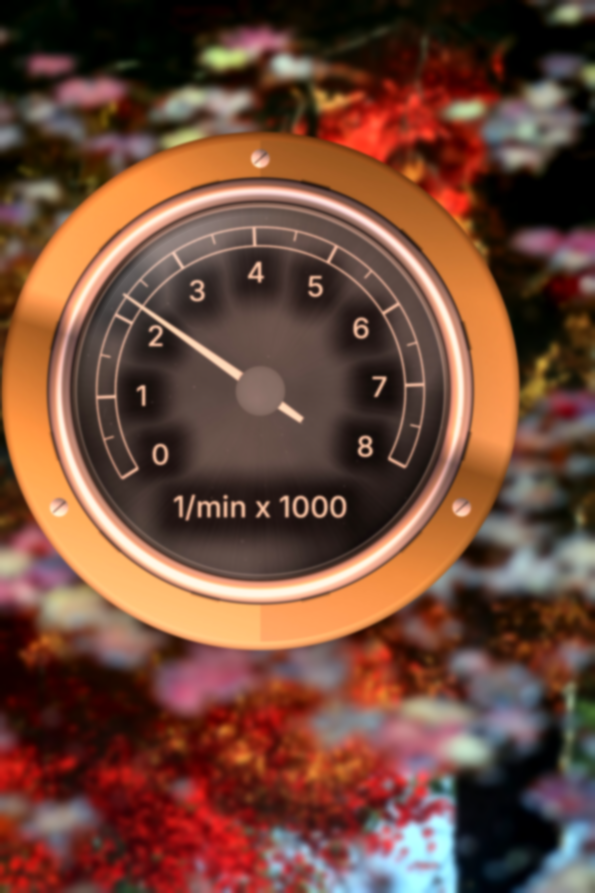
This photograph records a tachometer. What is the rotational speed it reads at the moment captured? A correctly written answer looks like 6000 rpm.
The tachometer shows 2250 rpm
